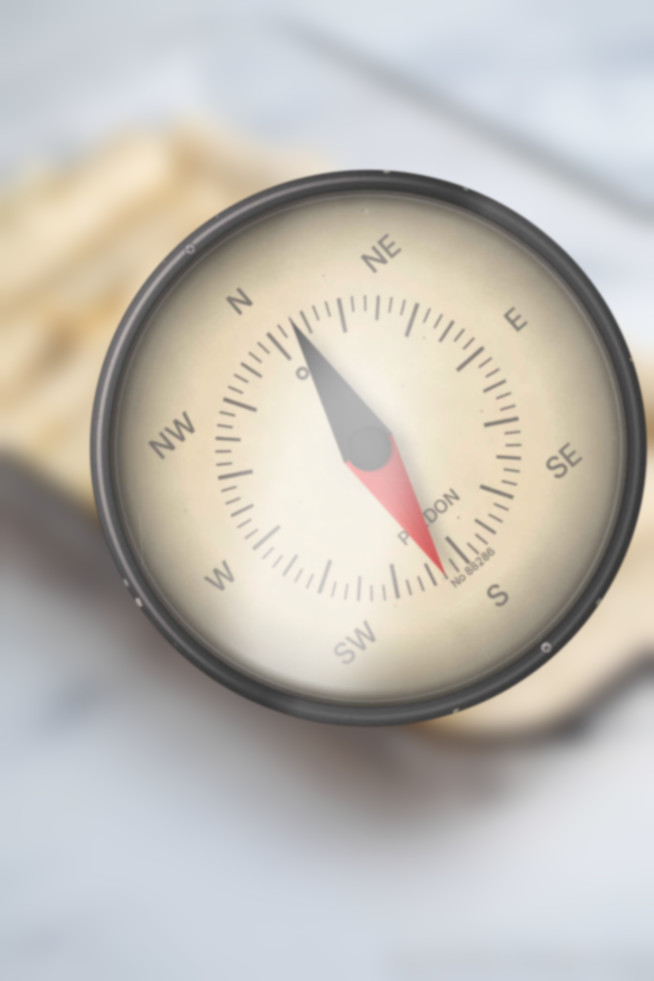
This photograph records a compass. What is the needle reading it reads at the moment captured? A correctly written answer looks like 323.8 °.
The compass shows 190 °
